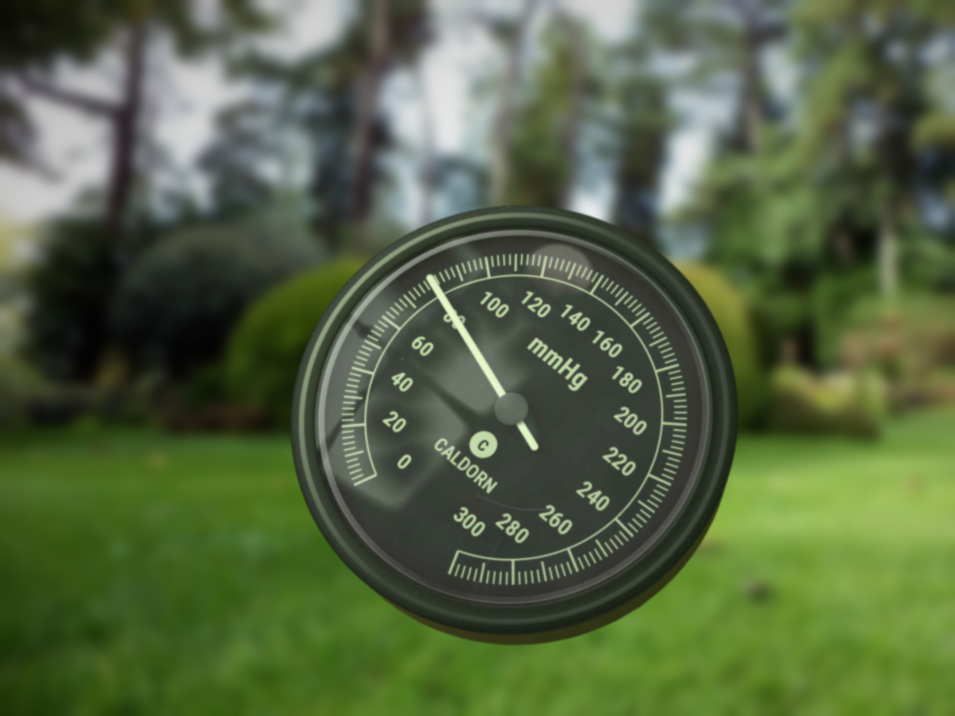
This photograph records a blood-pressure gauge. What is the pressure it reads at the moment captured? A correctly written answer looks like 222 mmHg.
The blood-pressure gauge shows 80 mmHg
